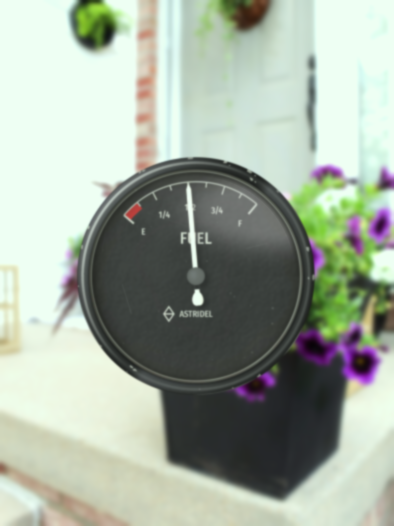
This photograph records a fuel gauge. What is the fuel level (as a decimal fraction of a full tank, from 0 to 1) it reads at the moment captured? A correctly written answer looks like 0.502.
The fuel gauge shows 0.5
